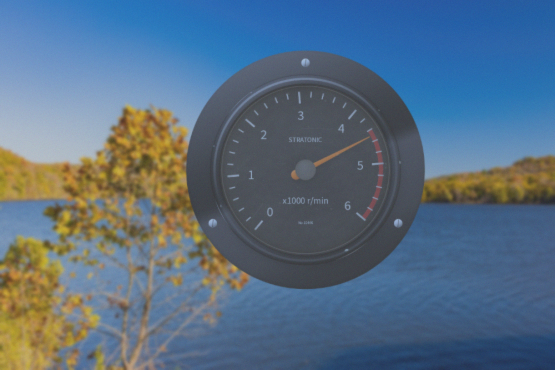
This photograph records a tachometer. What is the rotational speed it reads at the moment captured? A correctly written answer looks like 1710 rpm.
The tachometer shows 4500 rpm
